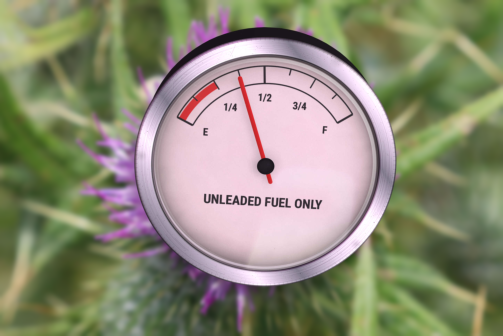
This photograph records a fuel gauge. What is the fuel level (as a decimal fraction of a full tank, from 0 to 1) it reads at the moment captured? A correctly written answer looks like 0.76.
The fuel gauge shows 0.375
